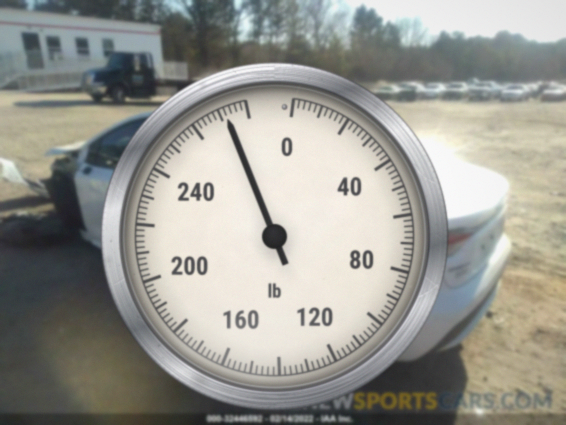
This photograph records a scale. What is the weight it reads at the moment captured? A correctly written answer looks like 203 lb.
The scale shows 272 lb
